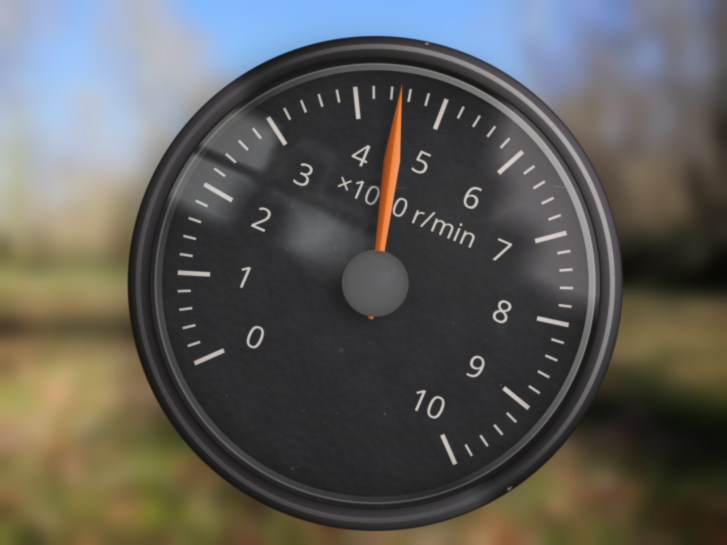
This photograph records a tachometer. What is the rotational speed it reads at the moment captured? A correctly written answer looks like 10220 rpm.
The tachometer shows 4500 rpm
